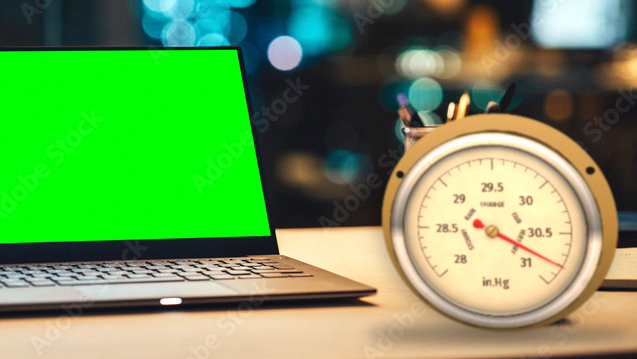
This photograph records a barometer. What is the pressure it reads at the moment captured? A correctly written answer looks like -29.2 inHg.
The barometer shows 30.8 inHg
